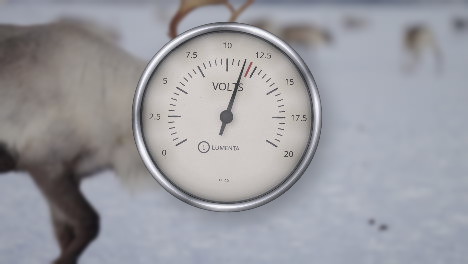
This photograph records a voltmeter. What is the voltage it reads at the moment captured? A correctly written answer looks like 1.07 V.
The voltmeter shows 11.5 V
